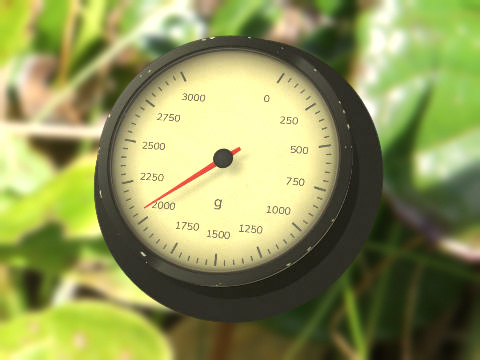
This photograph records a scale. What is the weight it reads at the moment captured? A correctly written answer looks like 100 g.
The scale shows 2050 g
